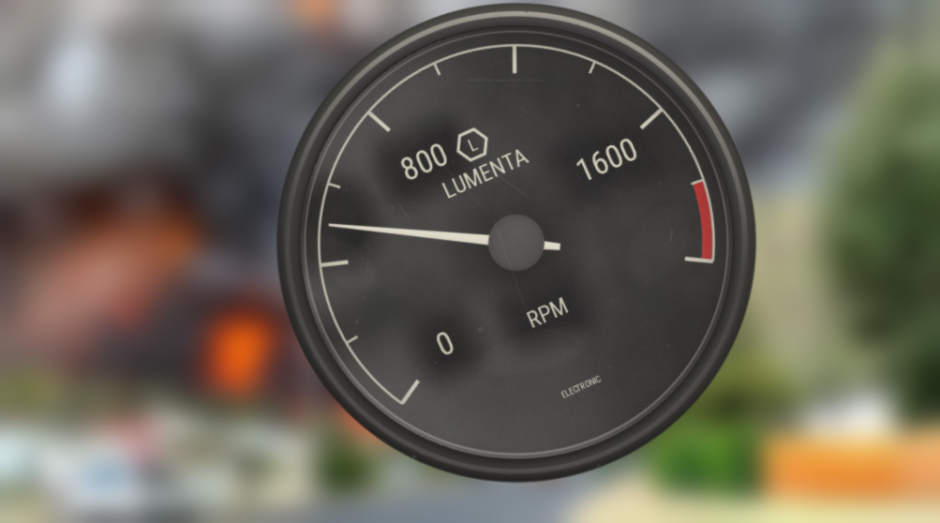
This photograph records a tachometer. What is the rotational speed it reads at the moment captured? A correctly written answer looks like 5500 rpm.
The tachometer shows 500 rpm
